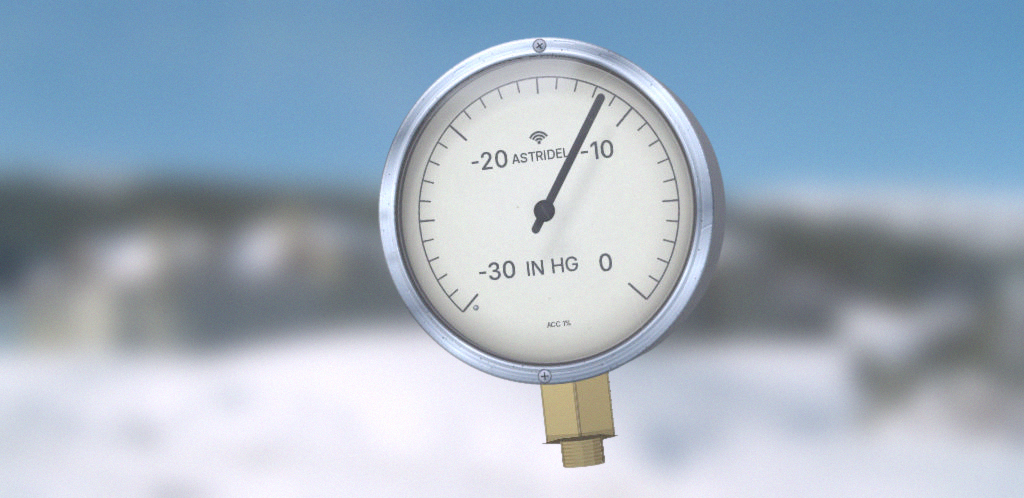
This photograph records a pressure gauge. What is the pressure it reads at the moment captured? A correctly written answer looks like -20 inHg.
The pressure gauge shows -11.5 inHg
